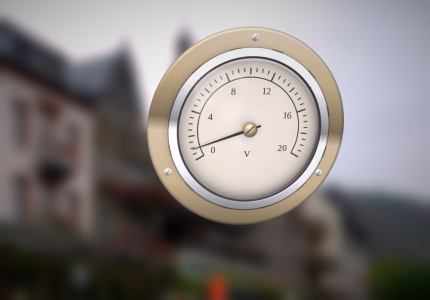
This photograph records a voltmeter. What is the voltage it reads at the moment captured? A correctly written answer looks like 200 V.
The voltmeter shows 1 V
